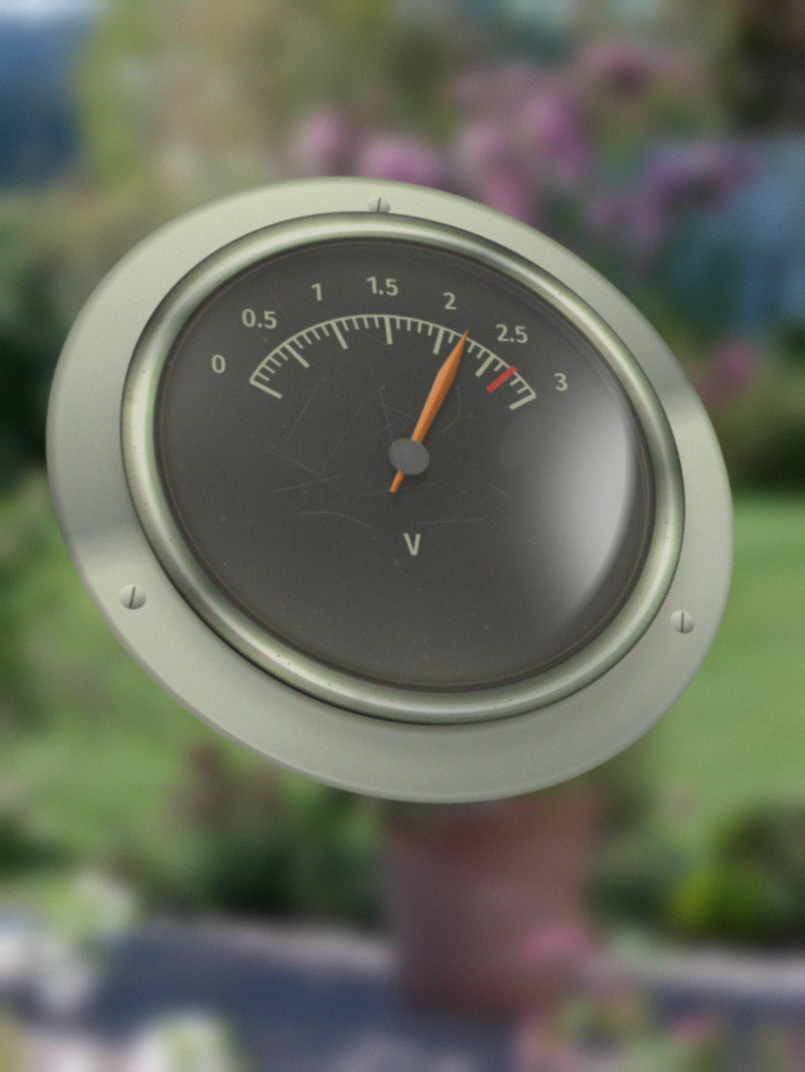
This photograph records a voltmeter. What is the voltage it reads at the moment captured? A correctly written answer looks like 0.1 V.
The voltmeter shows 2.2 V
